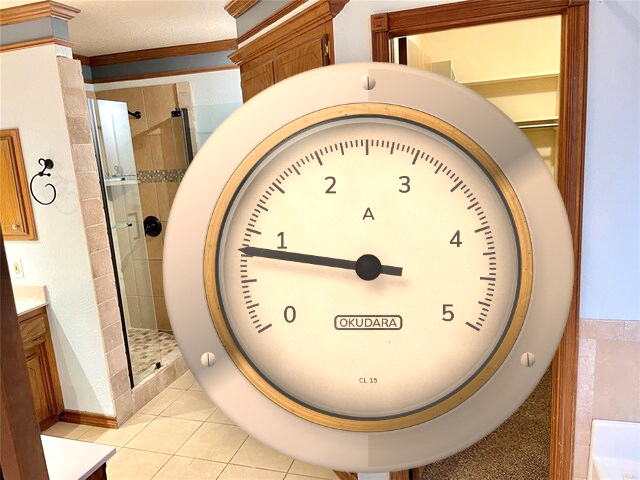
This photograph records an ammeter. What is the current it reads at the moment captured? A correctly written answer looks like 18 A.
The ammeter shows 0.8 A
